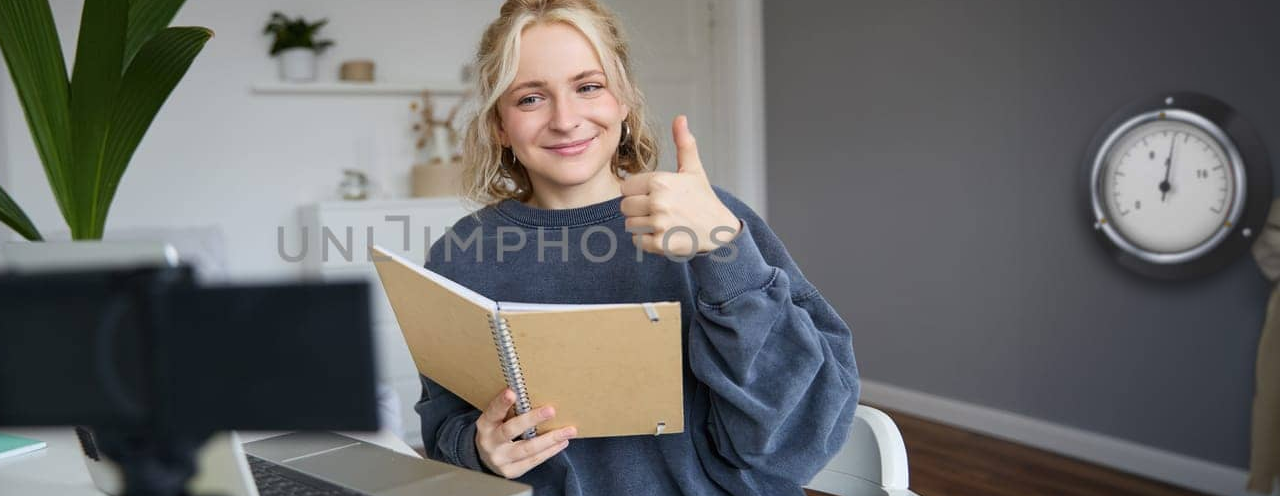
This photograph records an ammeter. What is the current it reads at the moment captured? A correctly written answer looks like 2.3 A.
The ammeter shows 11 A
